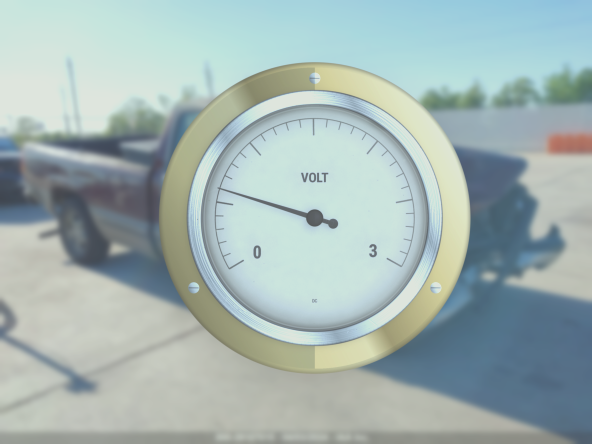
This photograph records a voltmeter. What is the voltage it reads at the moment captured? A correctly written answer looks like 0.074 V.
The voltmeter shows 0.6 V
